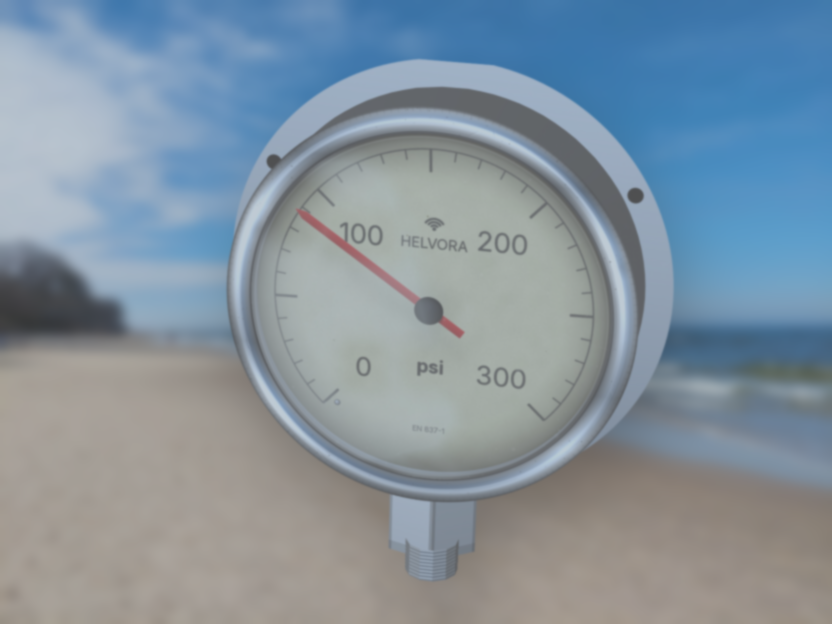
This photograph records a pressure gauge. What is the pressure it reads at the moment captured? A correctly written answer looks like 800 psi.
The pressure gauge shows 90 psi
